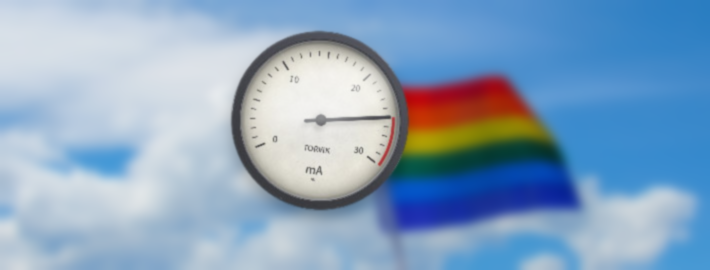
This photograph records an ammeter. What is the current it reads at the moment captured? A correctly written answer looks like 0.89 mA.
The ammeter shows 25 mA
